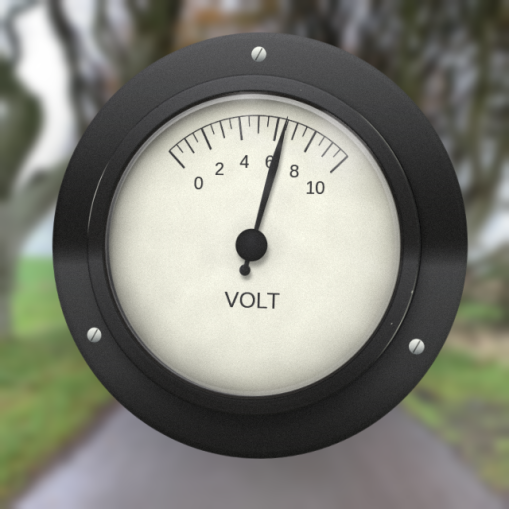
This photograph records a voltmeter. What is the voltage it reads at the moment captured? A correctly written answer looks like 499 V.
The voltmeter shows 6.5 V
